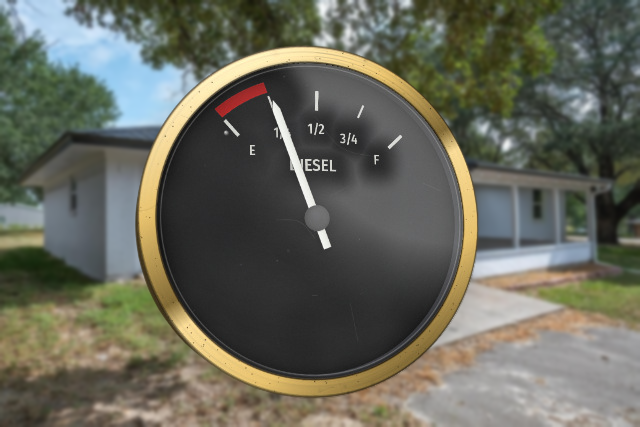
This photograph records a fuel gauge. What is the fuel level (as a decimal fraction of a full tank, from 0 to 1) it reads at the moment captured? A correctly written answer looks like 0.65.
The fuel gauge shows 0.25
